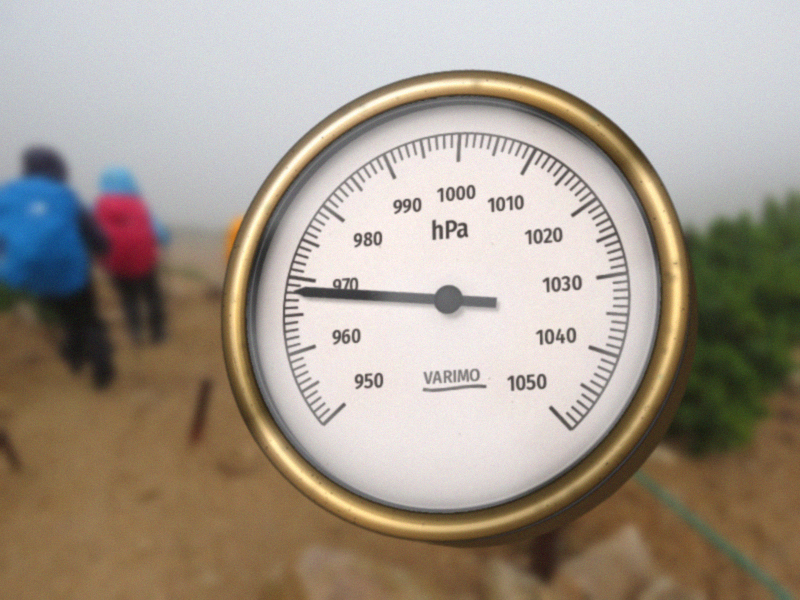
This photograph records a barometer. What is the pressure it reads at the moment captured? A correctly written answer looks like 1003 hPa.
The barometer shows 968 hPa
